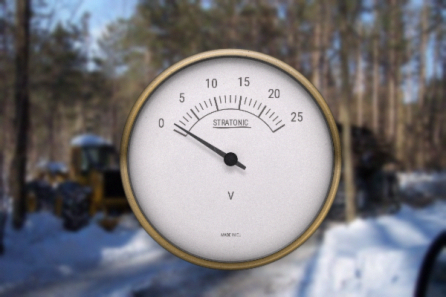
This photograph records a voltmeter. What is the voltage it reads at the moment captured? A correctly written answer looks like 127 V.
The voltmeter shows 1 V
